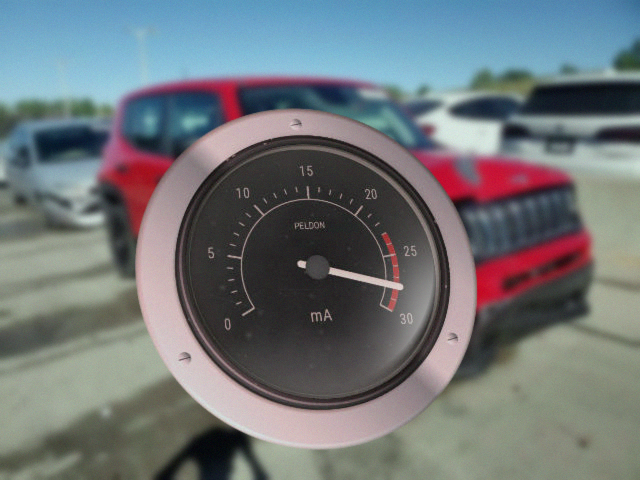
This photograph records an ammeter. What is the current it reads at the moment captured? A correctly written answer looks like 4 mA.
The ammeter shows 28 mA
